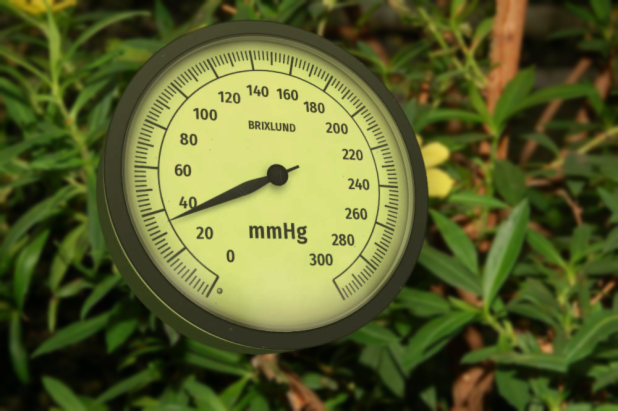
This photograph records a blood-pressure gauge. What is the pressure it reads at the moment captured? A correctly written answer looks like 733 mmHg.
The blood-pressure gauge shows 34 mmHg
